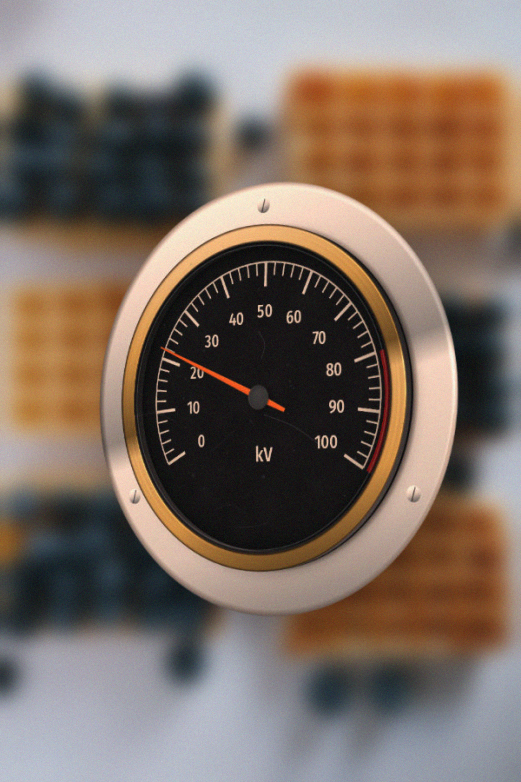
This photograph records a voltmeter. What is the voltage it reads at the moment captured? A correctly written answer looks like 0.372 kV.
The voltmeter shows 22 kV
